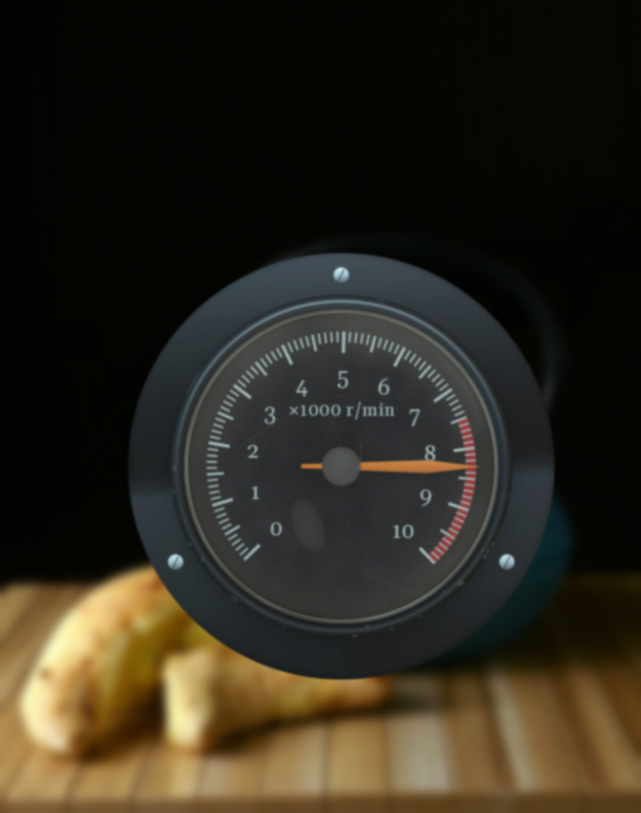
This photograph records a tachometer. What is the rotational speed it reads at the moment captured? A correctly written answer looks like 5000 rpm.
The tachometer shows 8300 rpm
